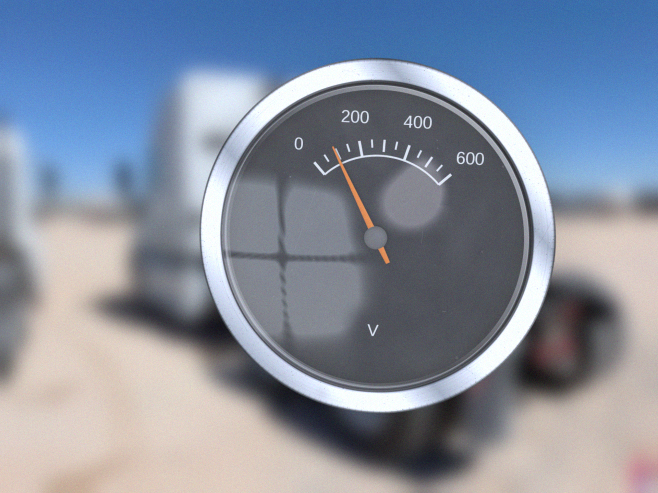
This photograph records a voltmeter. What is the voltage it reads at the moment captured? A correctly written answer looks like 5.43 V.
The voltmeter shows 100 V
